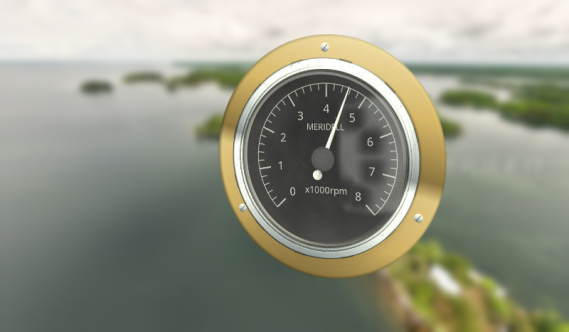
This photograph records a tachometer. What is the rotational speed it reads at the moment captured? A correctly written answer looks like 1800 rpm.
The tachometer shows 4600 rpm
